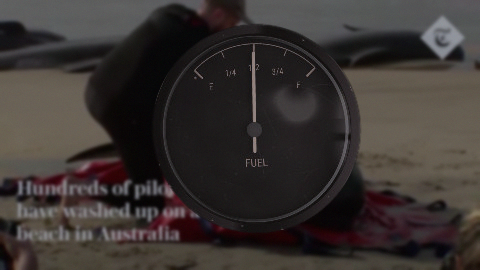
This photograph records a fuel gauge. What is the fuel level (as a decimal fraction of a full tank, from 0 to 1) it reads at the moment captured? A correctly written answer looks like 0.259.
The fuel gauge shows 0.5
